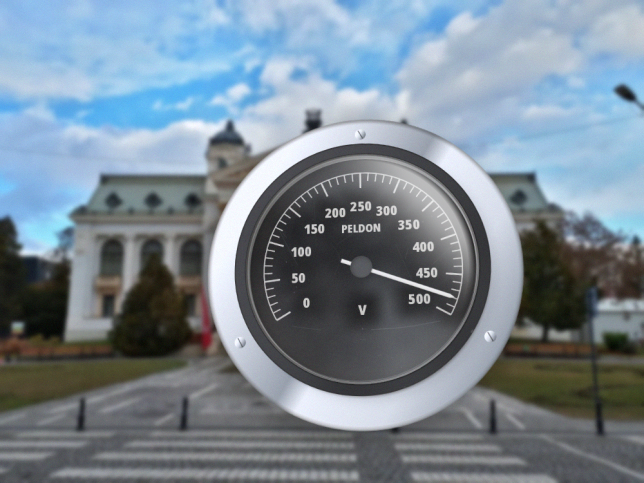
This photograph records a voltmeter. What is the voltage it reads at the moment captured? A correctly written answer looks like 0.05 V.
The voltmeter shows 480 V
